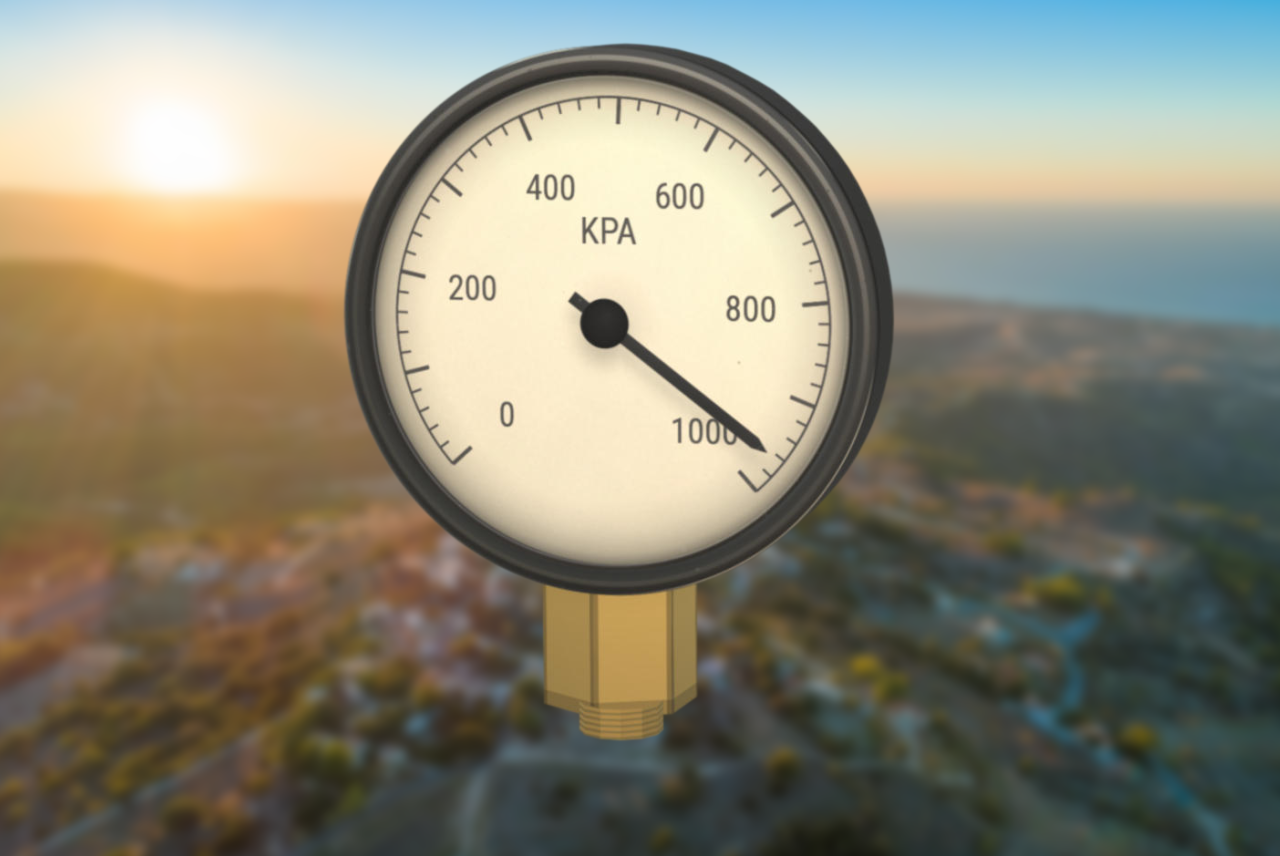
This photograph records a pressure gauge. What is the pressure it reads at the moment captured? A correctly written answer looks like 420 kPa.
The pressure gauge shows 960 kPa
